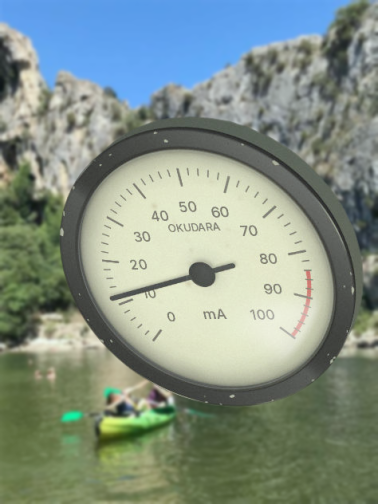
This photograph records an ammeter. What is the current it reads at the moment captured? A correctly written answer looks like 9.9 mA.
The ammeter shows 12 mA
